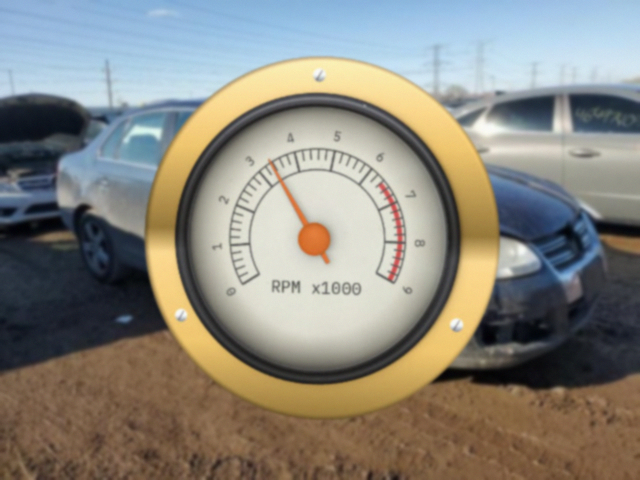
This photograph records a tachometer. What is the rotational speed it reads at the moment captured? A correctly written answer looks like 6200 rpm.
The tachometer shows 3400 rpm
